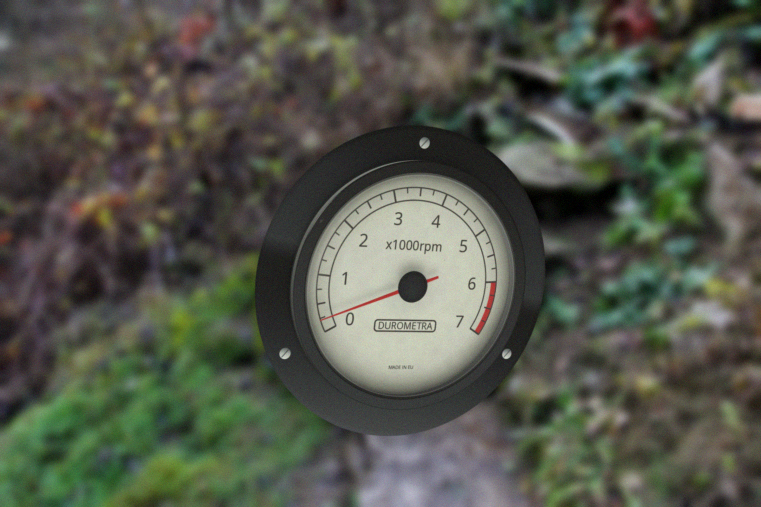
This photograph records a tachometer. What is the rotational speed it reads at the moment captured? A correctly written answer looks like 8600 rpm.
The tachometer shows 250 rpm
